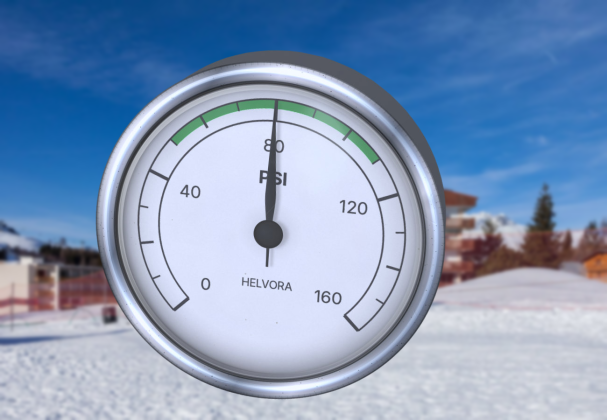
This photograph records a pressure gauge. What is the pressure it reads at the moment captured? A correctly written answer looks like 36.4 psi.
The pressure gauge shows 80 psi
